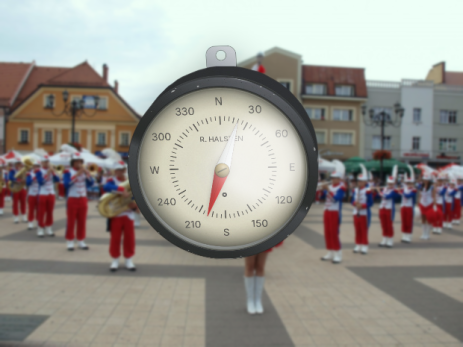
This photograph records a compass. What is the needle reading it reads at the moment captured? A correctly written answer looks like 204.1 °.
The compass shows 200 °
